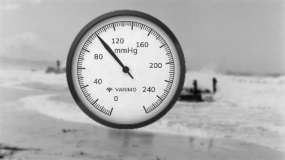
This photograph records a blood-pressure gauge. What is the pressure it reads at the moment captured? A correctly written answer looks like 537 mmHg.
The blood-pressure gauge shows 100 mmHg
